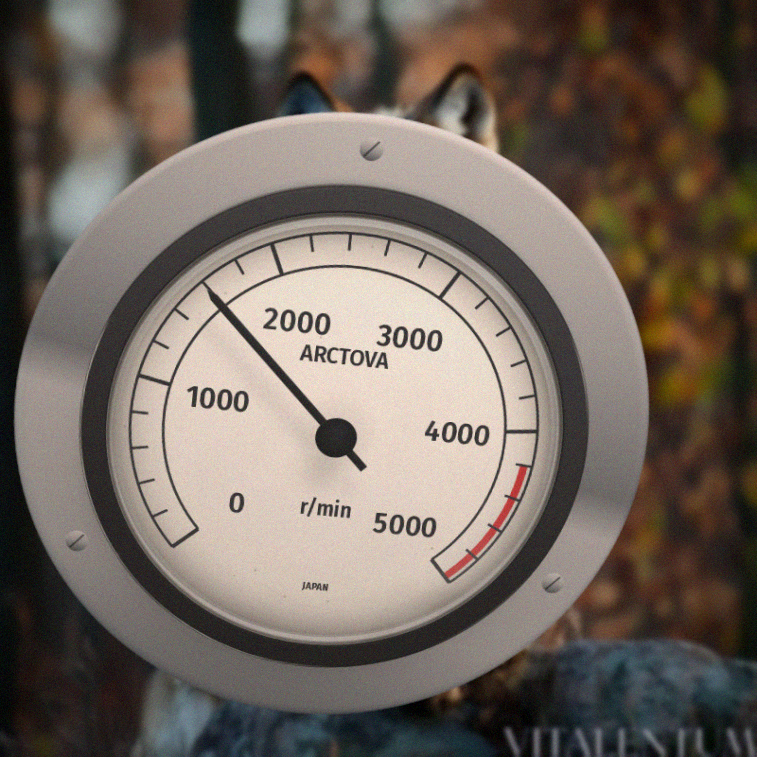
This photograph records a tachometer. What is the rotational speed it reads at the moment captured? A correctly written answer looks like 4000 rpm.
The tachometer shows 1600 rpm
